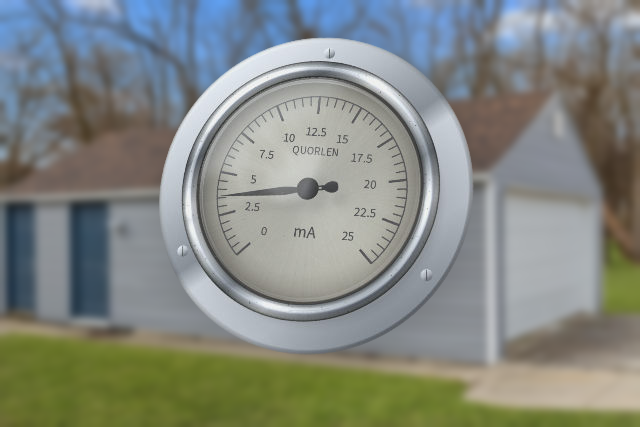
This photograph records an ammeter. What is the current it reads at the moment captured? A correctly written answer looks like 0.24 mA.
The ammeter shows 3.5 mA
